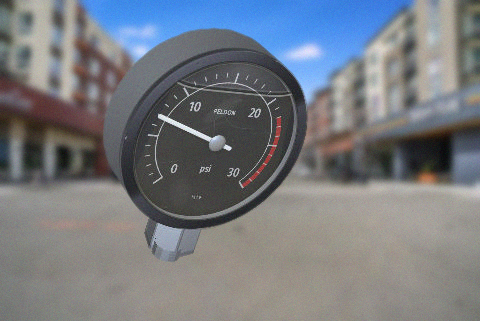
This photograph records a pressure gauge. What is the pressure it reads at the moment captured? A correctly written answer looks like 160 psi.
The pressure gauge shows 7 psi
